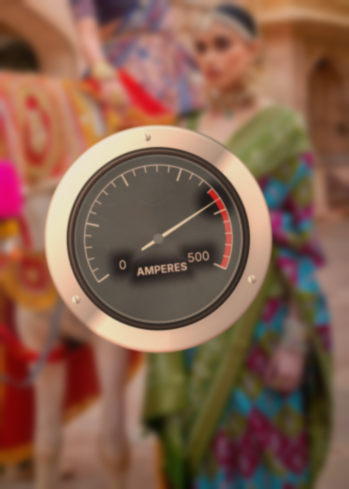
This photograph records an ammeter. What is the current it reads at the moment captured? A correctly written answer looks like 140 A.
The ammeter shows 380 A
